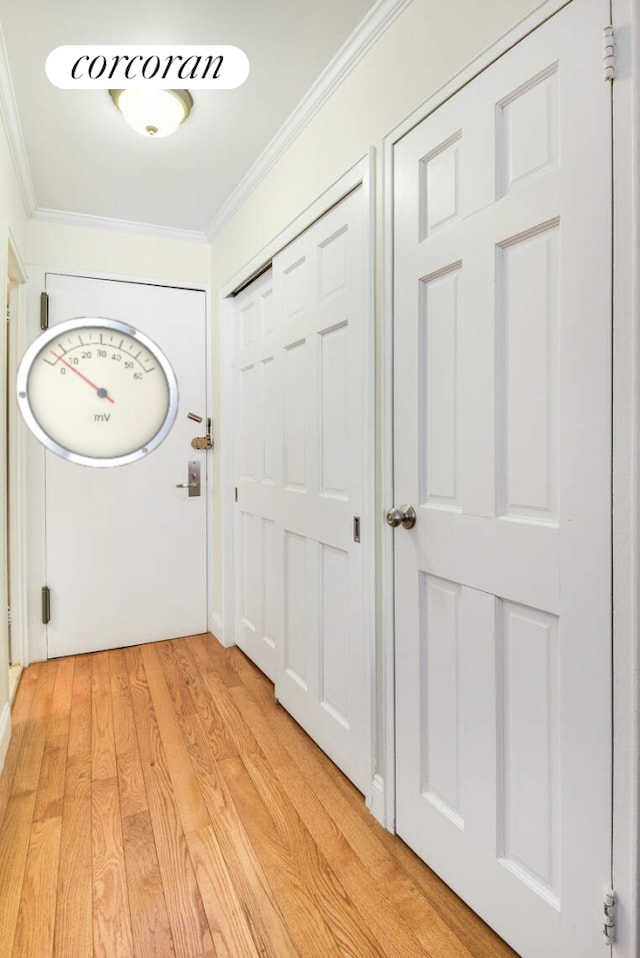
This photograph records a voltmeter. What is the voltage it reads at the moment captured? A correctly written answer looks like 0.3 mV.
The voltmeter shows 5 mV
